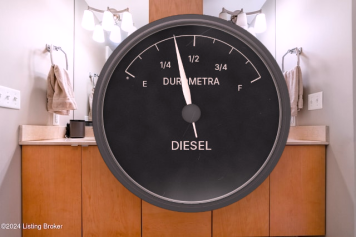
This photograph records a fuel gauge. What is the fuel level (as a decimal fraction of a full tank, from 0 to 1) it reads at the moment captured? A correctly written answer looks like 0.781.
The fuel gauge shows 0.375
